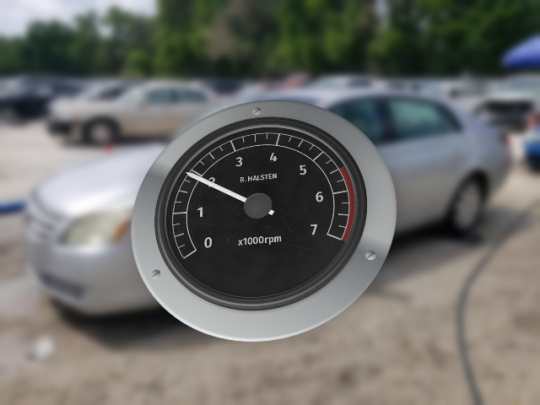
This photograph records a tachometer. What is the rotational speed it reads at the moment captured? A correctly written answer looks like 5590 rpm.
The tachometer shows 1875 rpm
